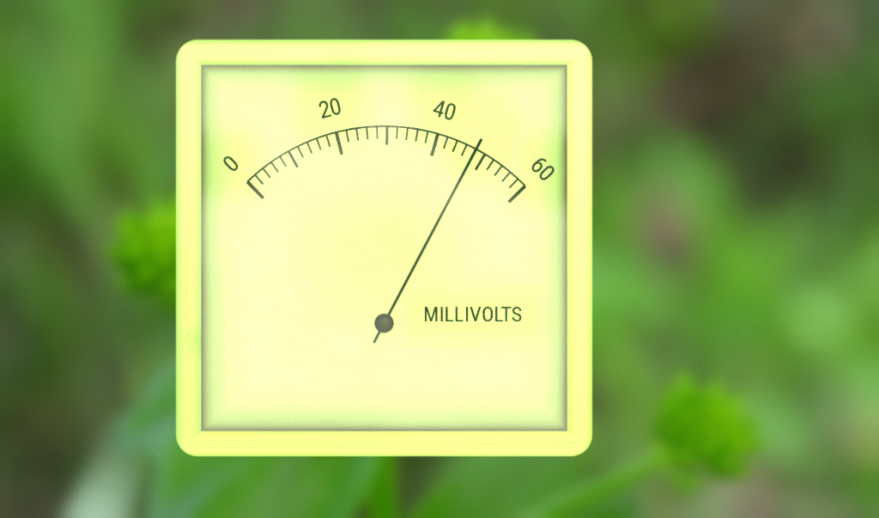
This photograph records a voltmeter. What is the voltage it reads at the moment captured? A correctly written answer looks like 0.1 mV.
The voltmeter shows 48 mV
